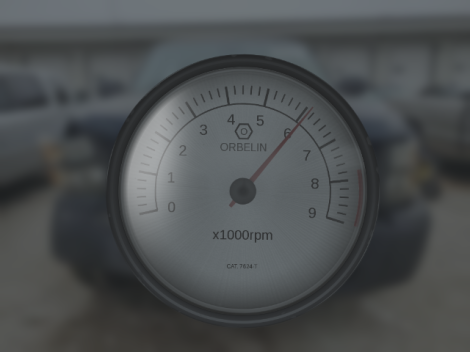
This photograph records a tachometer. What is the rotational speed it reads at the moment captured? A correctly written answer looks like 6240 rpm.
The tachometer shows 6100 rpm
